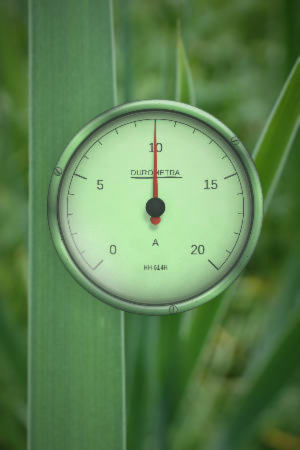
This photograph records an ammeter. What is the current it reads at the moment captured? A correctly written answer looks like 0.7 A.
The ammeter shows 10 A
